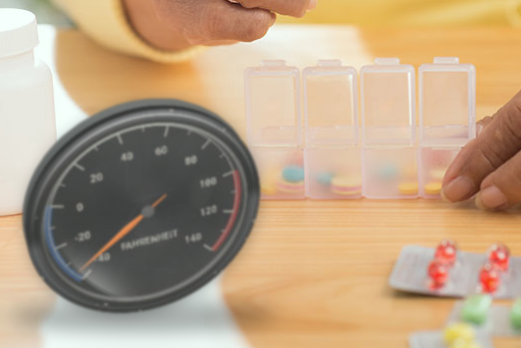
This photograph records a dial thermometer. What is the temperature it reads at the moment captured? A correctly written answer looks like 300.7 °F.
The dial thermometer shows -35 °F
